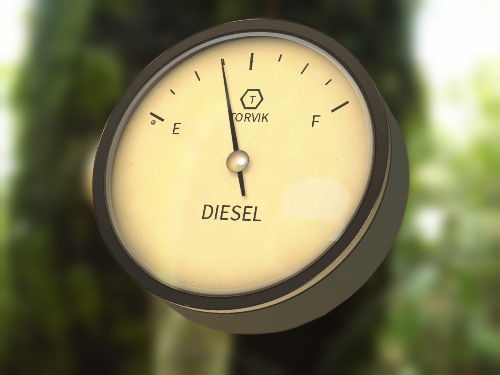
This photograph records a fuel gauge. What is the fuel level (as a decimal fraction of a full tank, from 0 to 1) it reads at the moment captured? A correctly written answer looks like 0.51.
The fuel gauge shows 0.375
